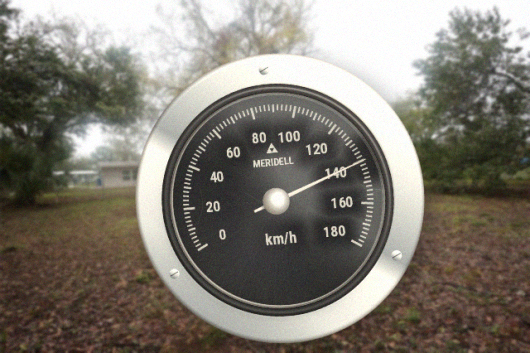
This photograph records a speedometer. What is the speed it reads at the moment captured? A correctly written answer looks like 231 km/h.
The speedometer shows 140 km/h
